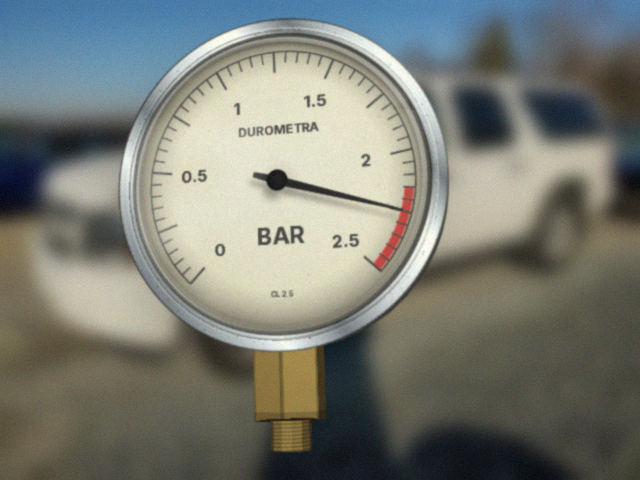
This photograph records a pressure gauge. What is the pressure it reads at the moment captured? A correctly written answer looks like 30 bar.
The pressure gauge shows 2.25 bar
